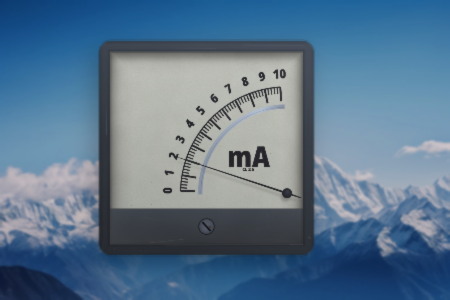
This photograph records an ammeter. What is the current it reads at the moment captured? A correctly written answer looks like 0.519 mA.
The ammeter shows 2 mA
